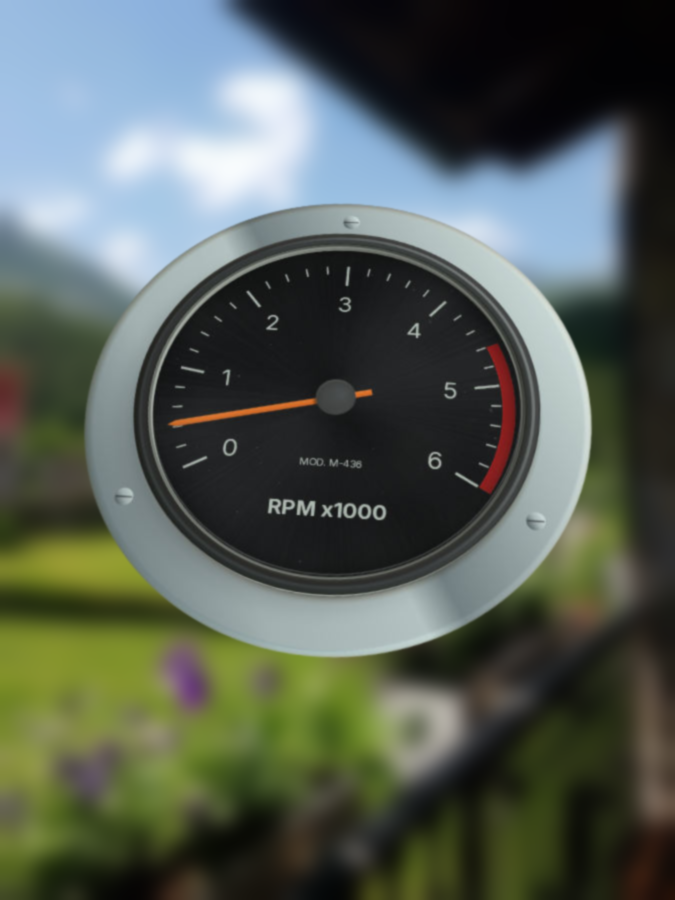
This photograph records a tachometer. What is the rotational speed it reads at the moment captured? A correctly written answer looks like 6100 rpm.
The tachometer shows 400 rpm
